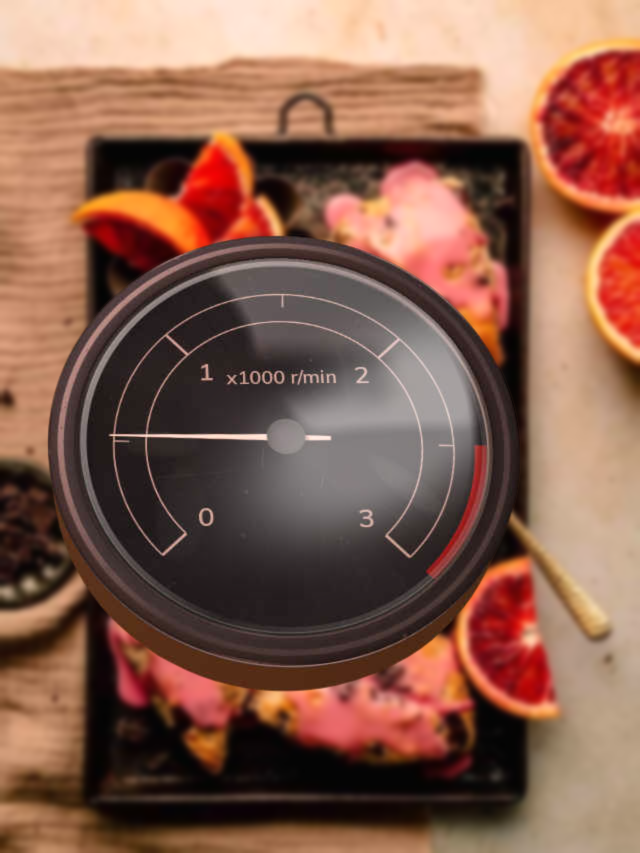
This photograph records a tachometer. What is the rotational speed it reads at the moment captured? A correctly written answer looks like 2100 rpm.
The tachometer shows 500 rpm
